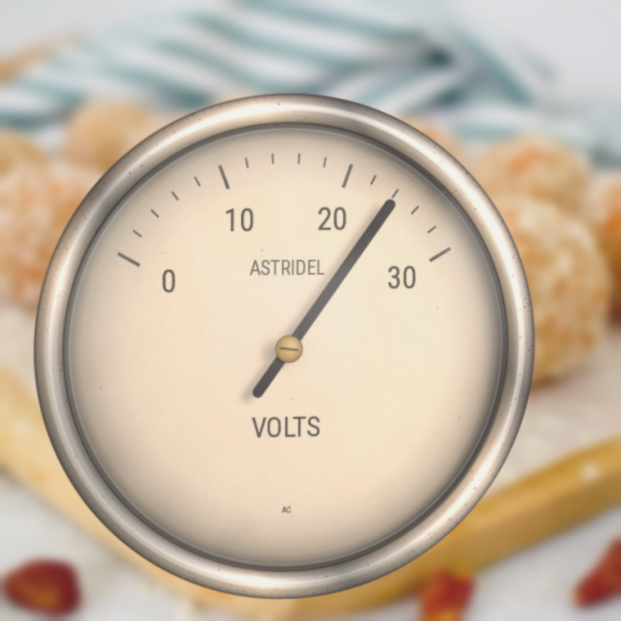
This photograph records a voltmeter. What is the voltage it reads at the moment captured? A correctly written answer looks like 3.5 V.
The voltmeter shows 24 V
